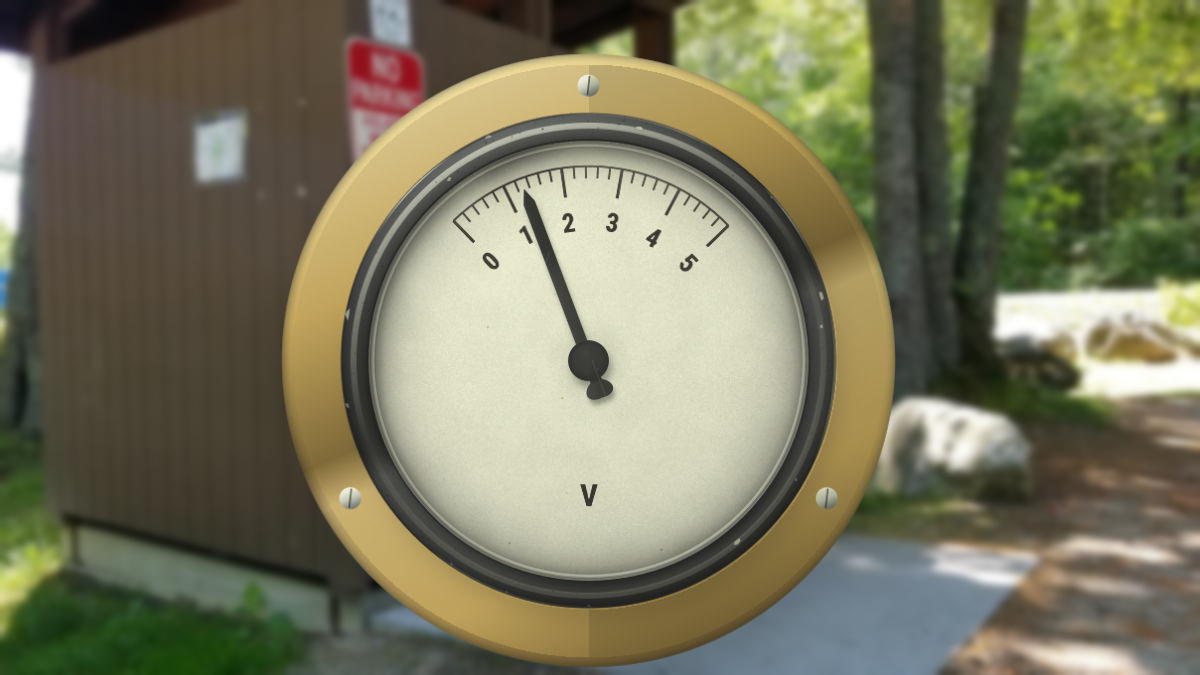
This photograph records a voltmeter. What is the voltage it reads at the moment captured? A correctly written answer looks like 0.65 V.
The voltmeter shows 1.3 V
